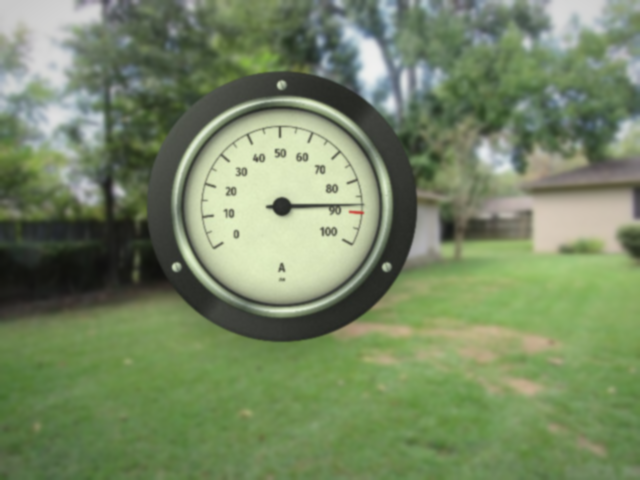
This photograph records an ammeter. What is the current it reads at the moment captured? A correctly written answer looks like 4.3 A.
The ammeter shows 87.5 A
